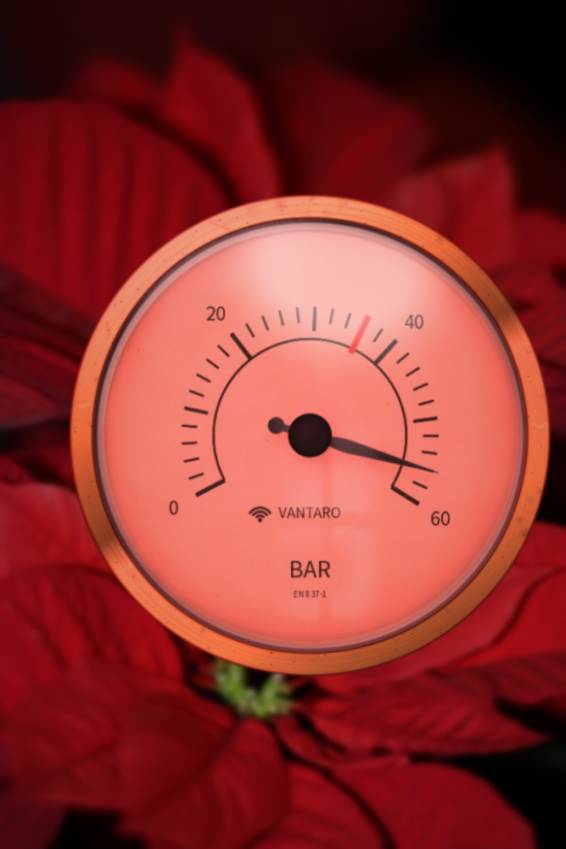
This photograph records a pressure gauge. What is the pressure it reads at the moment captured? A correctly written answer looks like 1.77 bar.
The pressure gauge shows 56 bar
